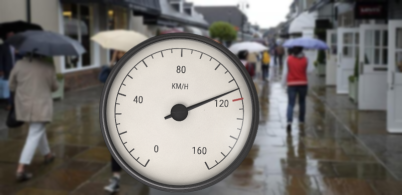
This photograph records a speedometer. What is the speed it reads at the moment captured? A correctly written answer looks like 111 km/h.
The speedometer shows 115 km/h
